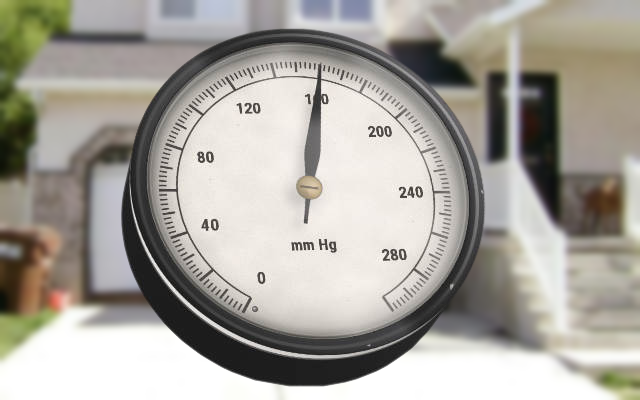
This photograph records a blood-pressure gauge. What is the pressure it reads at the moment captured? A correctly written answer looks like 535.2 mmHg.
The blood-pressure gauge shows 160 mmHg
